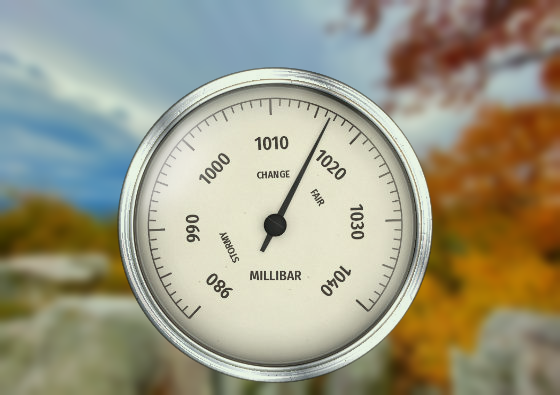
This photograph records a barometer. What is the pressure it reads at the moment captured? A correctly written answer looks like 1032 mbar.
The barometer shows 1016.5 mbar
